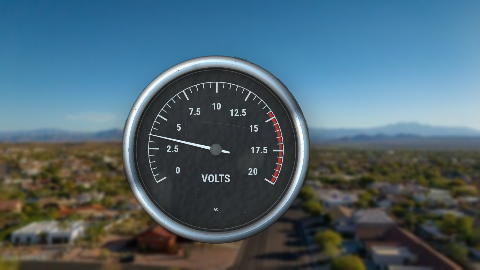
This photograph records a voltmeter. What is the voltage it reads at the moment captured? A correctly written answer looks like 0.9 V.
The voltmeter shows 3.5 V
